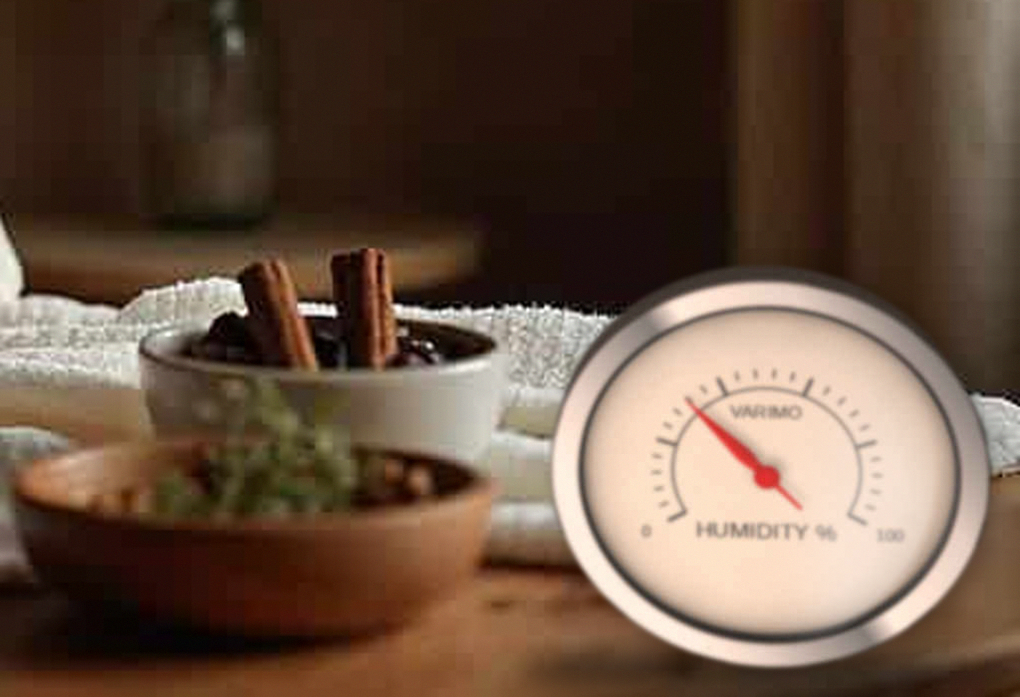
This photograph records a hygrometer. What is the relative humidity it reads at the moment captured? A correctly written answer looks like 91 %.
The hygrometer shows 32 %
